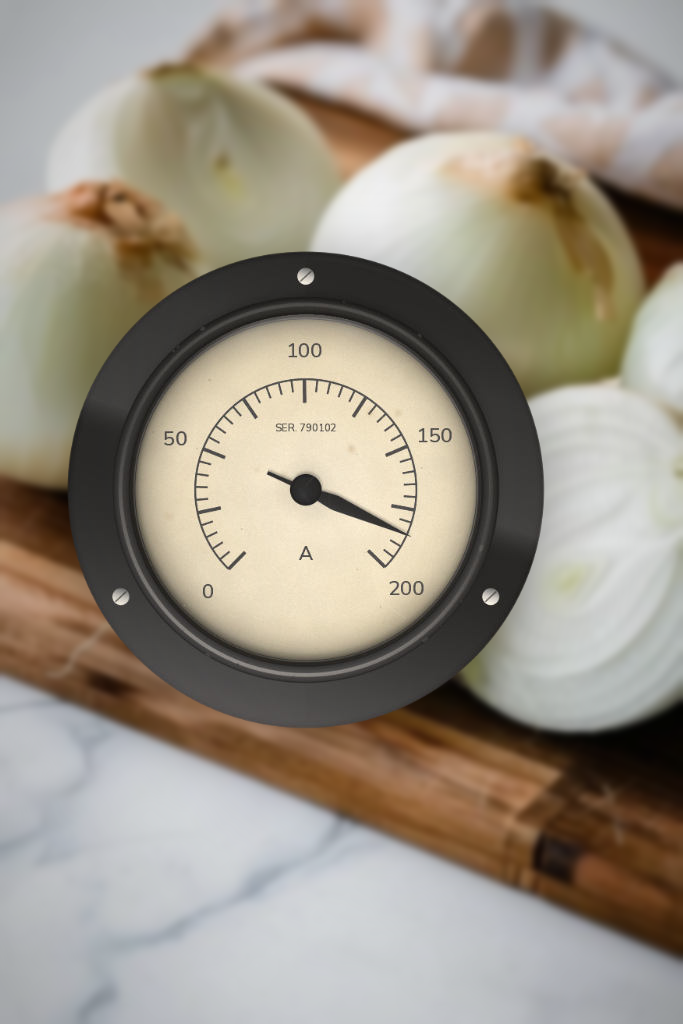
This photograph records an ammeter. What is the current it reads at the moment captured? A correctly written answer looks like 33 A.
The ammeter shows 185 A
